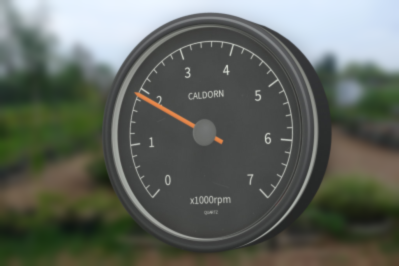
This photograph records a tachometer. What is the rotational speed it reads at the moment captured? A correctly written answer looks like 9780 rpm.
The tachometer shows 1900 rpm
